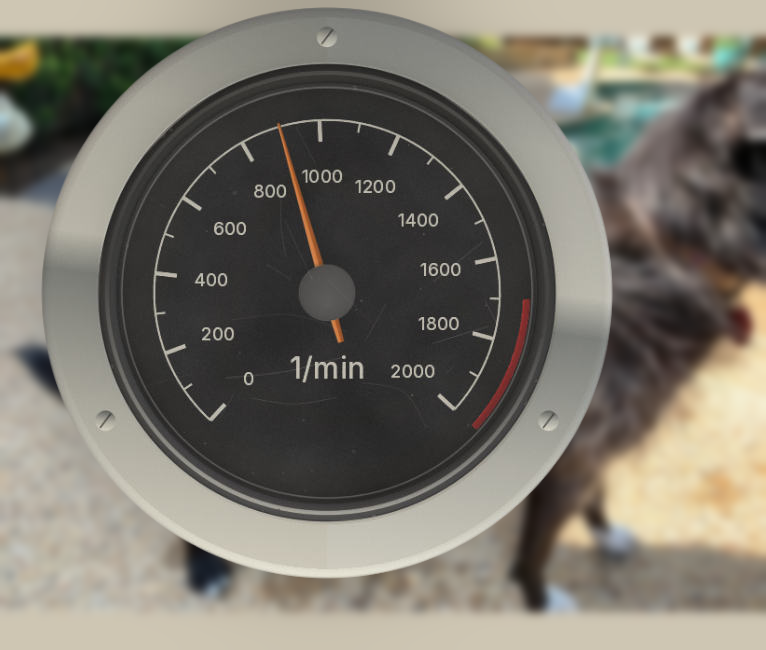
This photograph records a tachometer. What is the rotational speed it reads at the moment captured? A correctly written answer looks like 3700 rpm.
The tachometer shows 900 rpm
